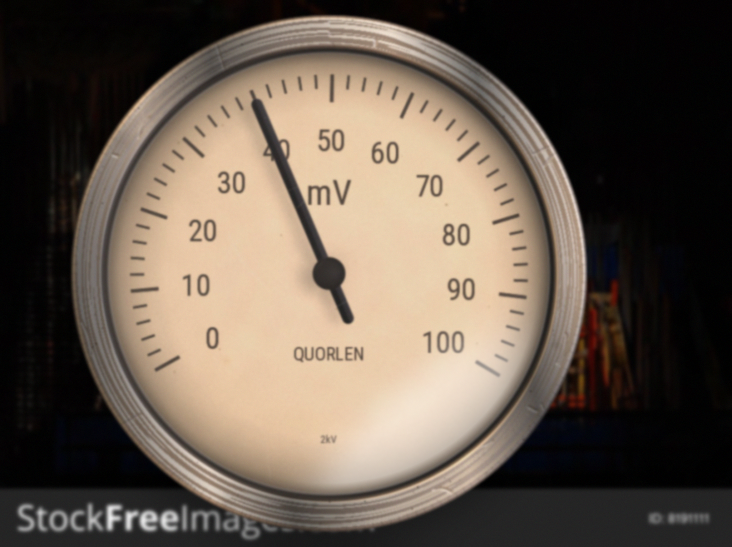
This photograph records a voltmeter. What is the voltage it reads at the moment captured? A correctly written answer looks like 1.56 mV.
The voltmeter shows 40 mV
